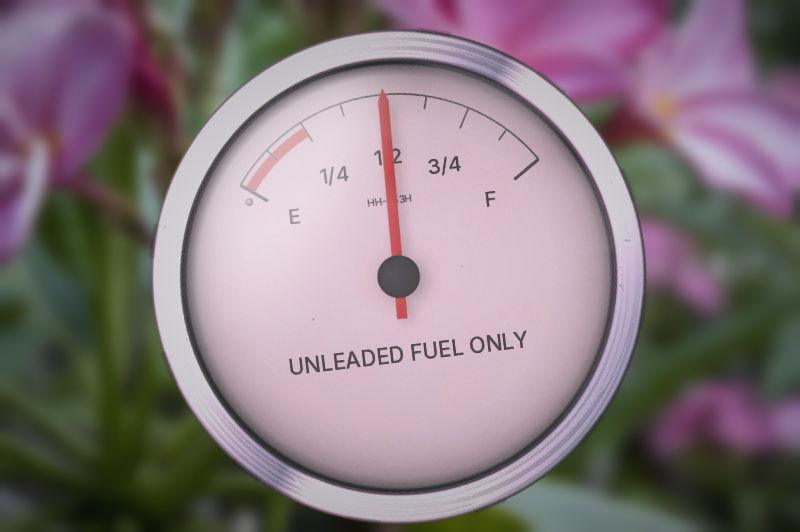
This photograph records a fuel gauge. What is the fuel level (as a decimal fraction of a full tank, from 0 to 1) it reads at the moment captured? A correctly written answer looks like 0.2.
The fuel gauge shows 0.5
